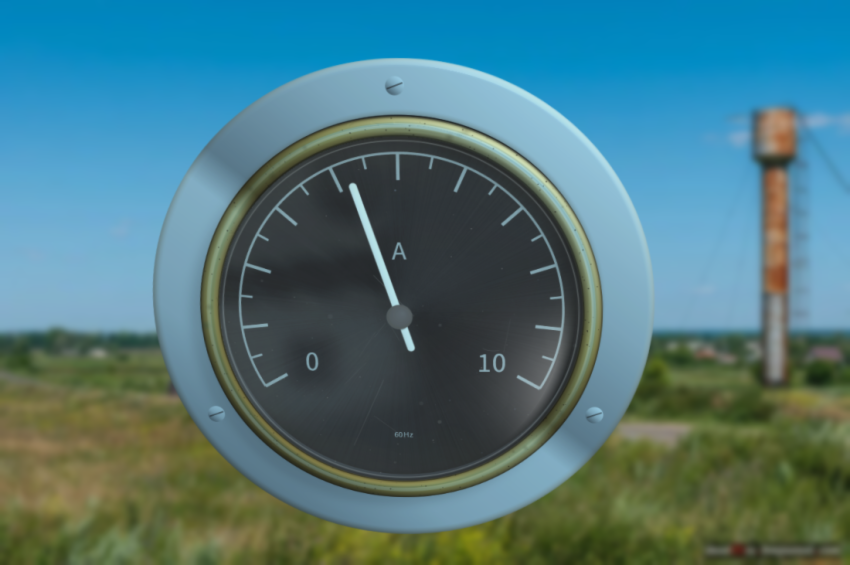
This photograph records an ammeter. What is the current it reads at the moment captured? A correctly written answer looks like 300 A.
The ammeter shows 4.25 A
